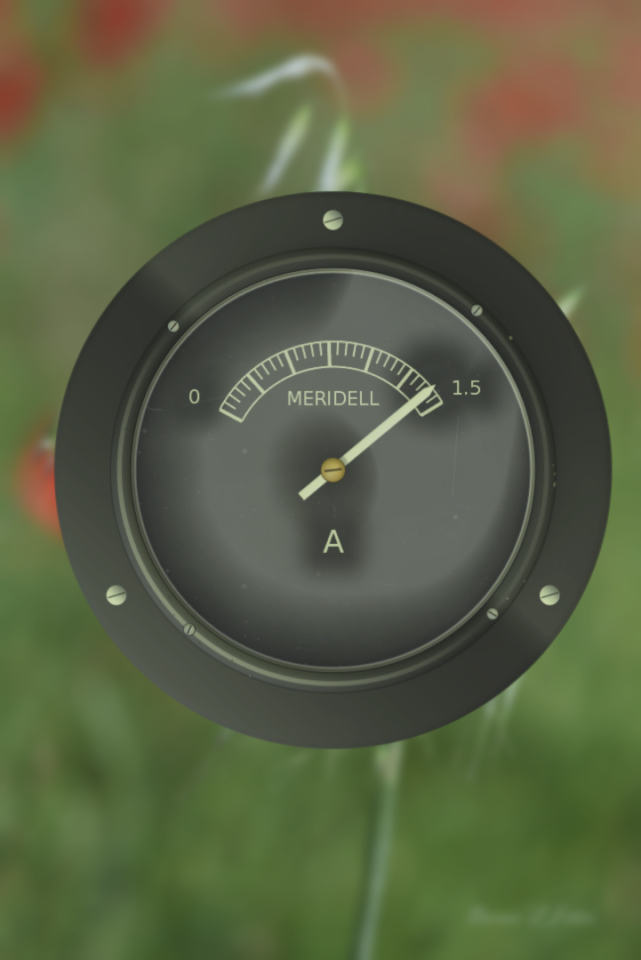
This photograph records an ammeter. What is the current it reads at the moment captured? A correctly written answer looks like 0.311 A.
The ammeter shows 1.4 A
